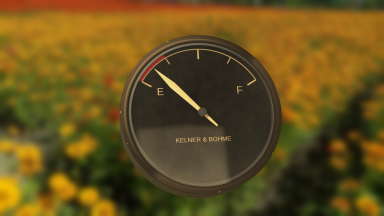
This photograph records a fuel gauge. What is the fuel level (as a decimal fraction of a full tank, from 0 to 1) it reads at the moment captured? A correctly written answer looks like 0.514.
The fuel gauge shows 0.125
